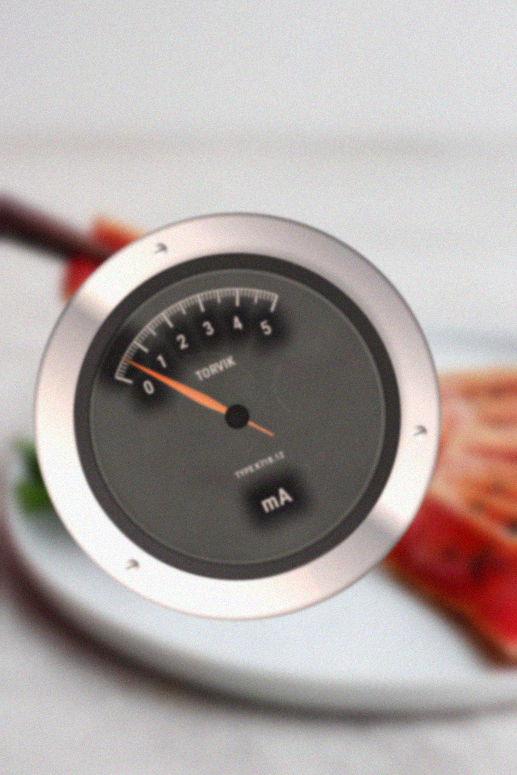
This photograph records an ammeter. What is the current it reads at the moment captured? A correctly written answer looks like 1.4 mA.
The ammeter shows 0.5 mA
